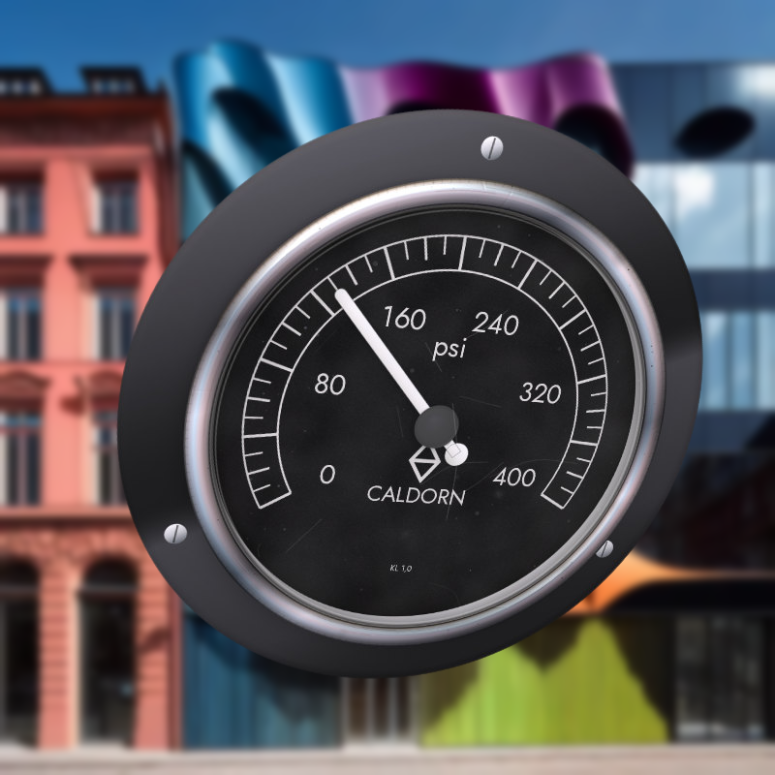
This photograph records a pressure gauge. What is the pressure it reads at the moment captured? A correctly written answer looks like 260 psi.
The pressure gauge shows 130 psi
